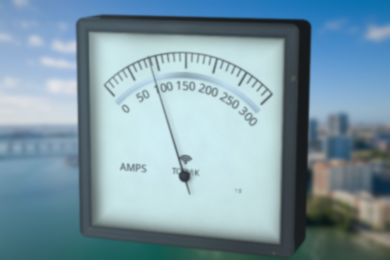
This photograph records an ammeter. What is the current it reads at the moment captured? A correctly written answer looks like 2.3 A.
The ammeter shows 90 A
